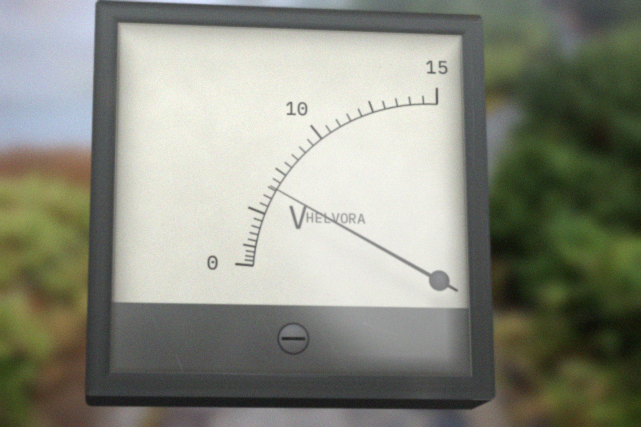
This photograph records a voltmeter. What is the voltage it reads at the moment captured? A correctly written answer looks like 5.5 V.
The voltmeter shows 6.5 V
